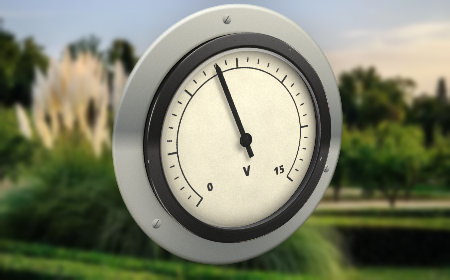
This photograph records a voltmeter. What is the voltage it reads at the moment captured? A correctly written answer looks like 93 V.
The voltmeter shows 6.5 V
